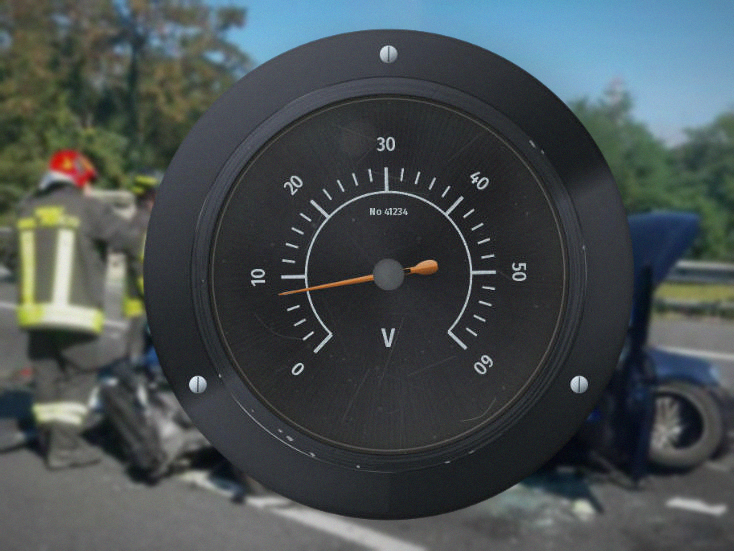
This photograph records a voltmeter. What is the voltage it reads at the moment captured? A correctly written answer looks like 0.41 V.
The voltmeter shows 8 V
